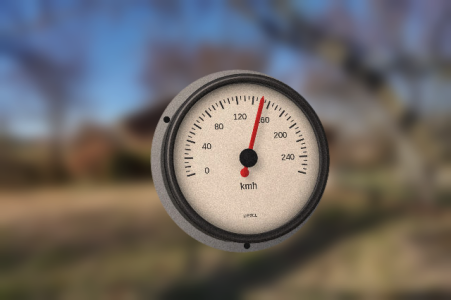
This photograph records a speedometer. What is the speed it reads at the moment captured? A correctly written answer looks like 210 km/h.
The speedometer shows 150 km/h
